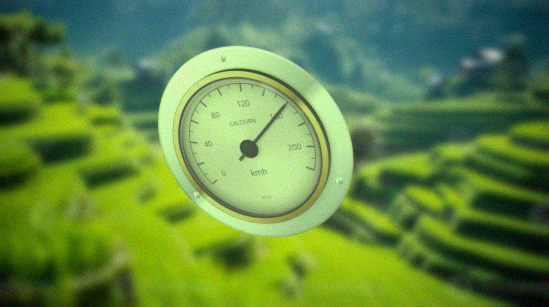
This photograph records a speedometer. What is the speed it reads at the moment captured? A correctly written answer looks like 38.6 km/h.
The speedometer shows 160 km/h
